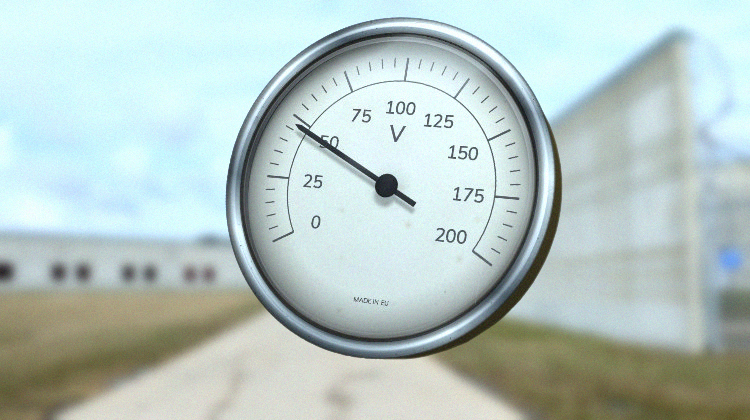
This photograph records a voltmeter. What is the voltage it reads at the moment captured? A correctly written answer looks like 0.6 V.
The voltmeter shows 47.5 V
